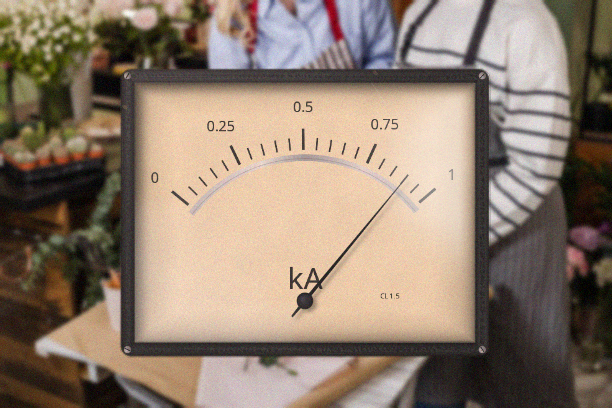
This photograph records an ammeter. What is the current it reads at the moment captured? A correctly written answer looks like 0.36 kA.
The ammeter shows 0.9 kA
